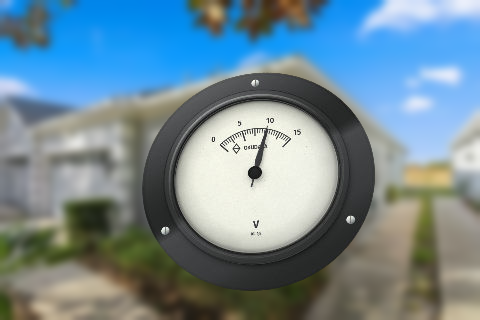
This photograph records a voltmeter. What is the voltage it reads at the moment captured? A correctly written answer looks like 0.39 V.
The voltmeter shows 10 V
